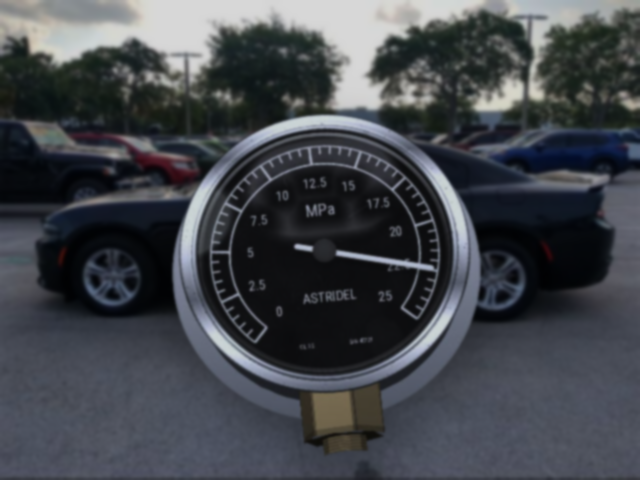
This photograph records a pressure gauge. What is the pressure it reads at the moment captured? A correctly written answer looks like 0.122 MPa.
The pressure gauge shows 22.5 MPa
